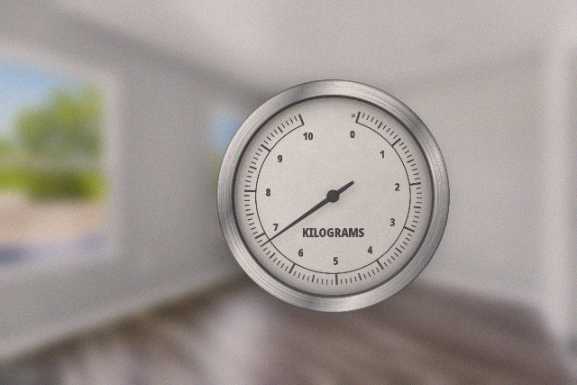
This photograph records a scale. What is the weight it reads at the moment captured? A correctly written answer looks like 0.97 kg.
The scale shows 6.8 kg
